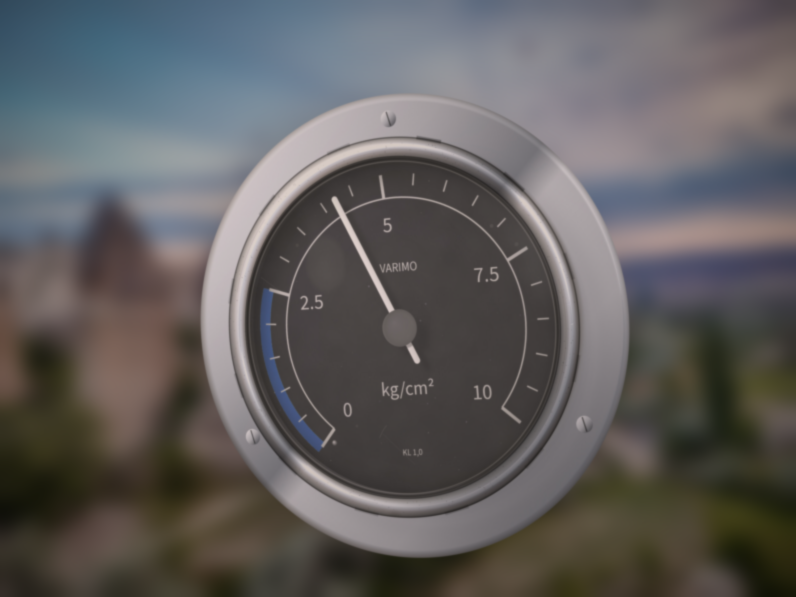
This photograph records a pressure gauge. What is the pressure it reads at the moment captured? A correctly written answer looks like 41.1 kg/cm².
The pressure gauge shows 4.25 kg/cm²
